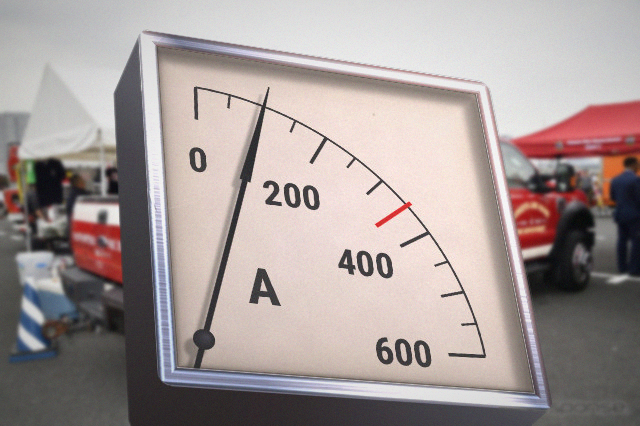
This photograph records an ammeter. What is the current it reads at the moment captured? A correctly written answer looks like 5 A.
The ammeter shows 100 A
